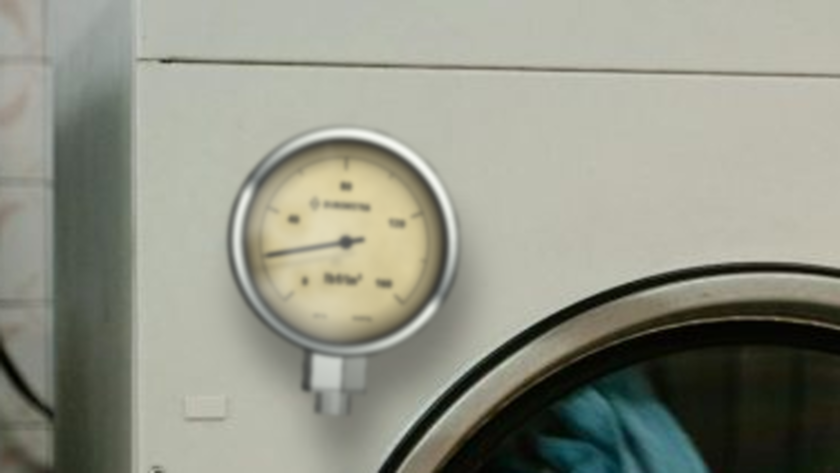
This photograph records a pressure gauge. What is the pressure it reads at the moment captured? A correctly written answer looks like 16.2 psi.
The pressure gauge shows 20 psi
